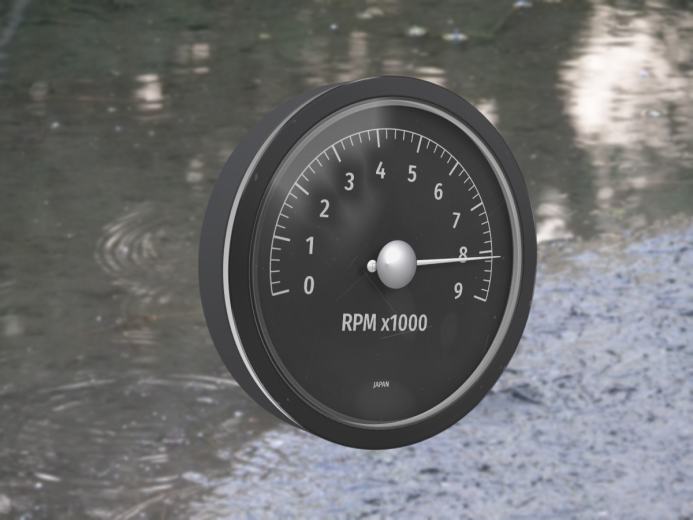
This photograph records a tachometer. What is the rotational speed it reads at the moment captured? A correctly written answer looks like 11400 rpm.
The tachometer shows 8100 rpm
